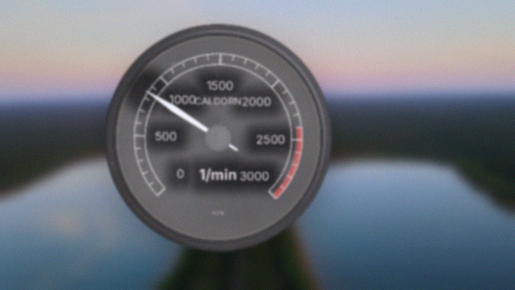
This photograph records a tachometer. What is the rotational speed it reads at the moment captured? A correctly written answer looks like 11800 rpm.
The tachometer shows 850 rpm
